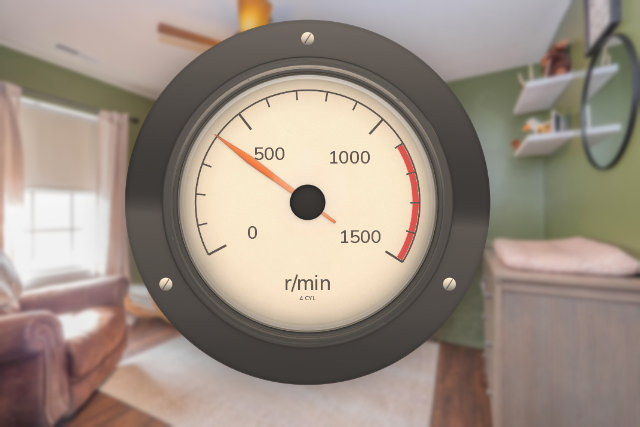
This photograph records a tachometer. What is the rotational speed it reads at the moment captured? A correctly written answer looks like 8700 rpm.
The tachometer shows 400 rpm
